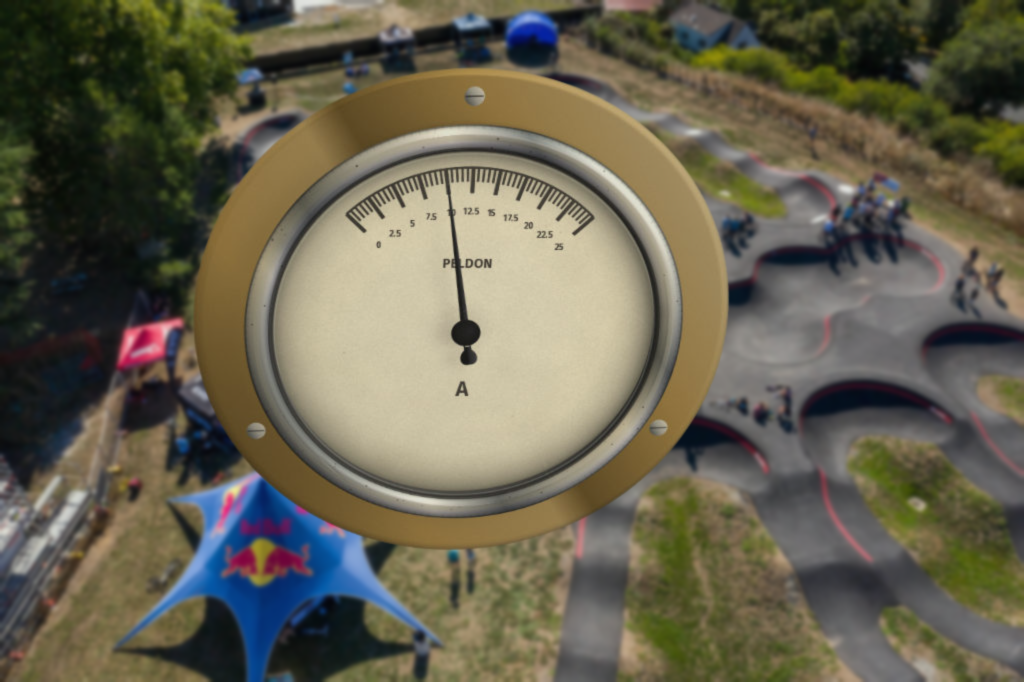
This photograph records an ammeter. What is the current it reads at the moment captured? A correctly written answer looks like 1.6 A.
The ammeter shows 10 A
